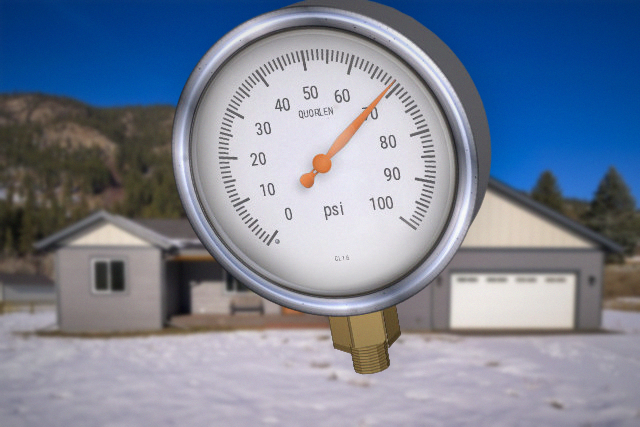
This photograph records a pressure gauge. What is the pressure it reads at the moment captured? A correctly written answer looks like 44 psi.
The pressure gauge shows 69 psi
